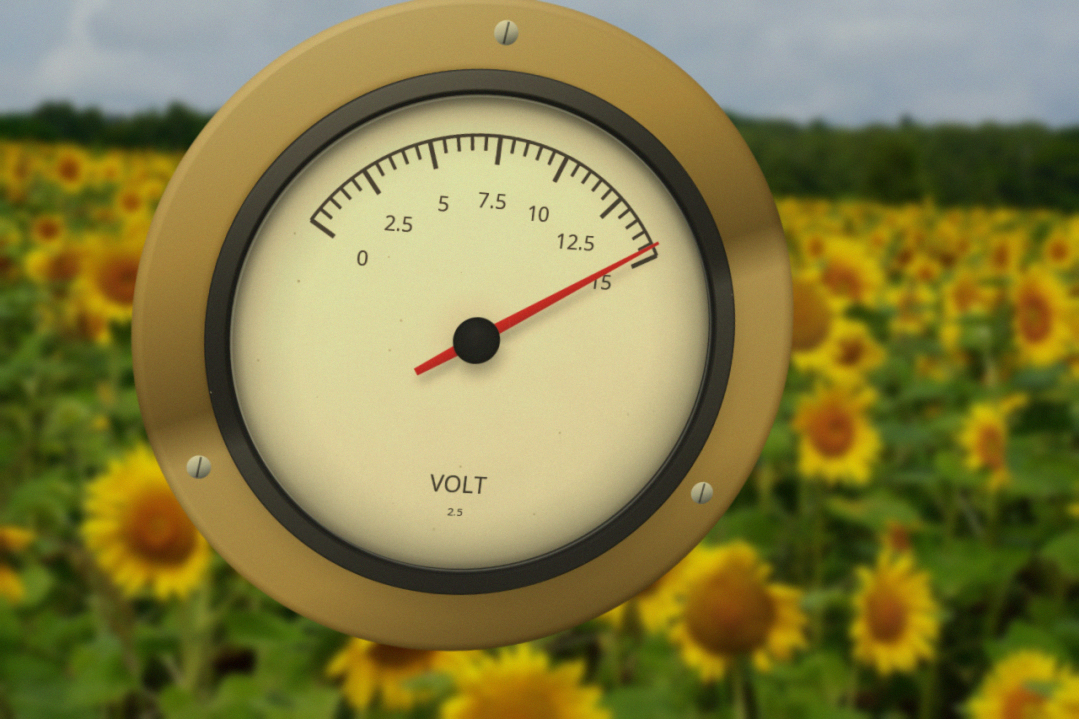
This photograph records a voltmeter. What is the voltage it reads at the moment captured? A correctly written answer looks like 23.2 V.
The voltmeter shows 14.5 V
